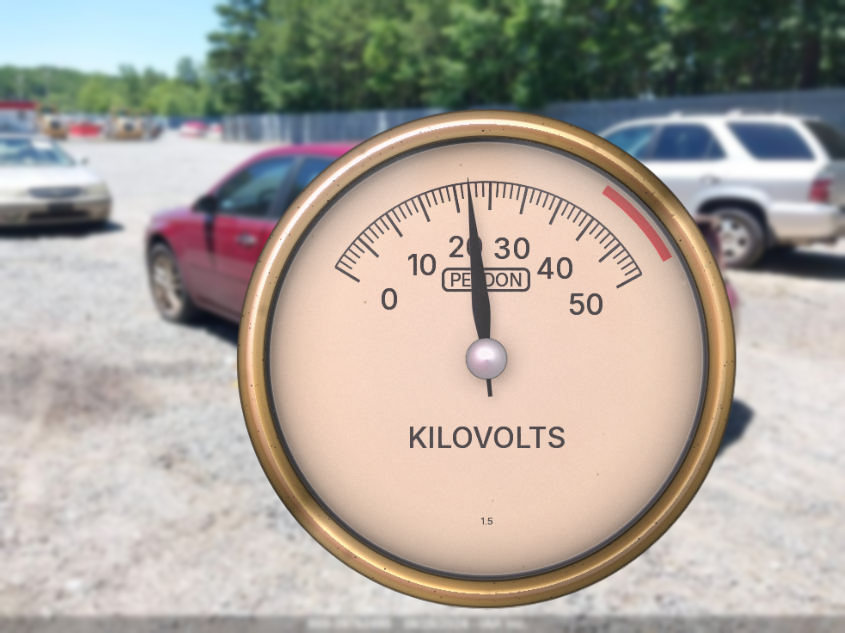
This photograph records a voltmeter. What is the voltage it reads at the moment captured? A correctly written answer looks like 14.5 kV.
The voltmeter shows 22 kV
